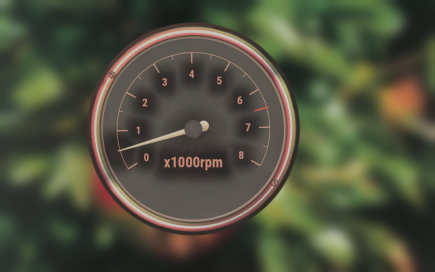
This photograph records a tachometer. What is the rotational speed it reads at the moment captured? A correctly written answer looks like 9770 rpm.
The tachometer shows 500 rpm
